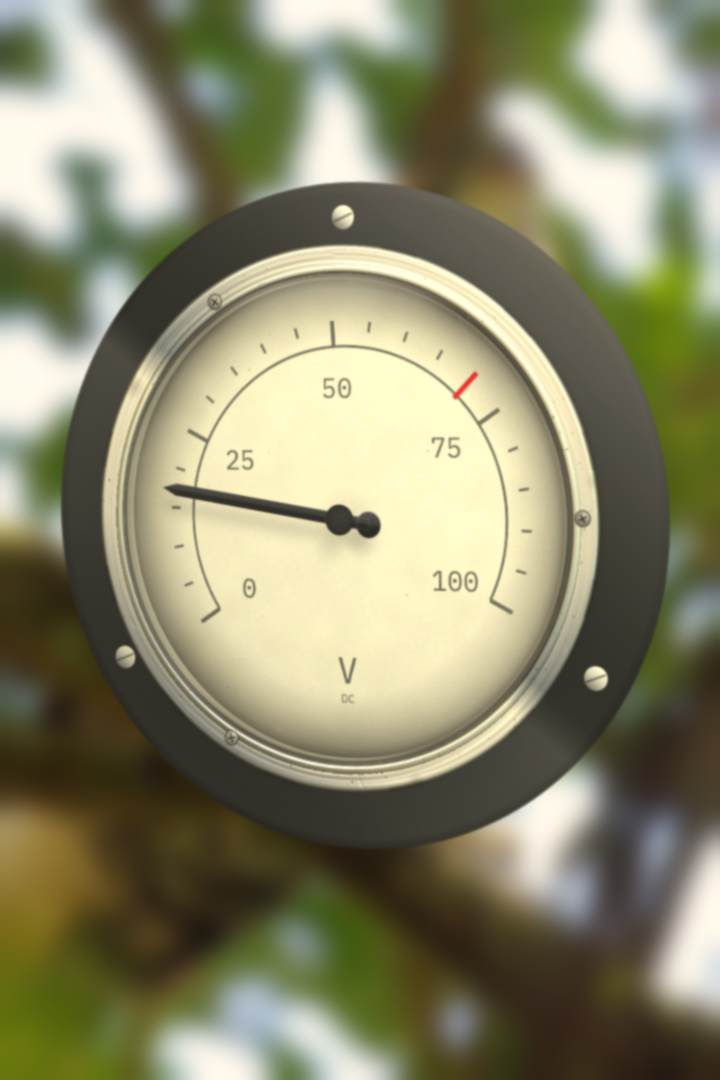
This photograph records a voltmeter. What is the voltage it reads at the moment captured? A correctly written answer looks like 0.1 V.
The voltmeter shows 17.5 V
